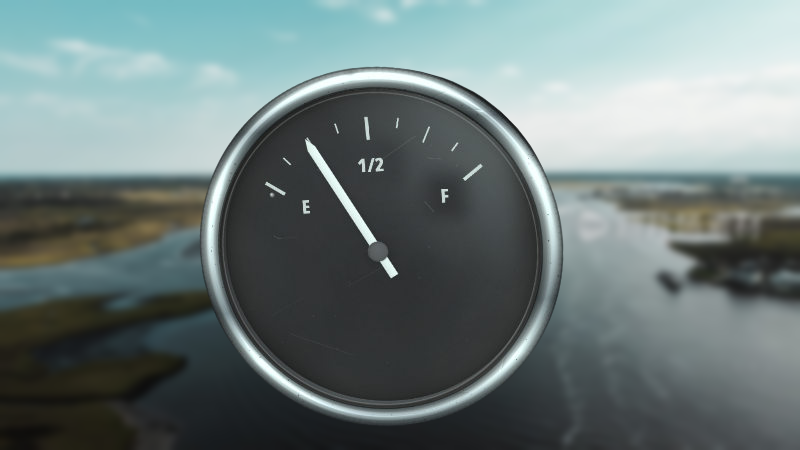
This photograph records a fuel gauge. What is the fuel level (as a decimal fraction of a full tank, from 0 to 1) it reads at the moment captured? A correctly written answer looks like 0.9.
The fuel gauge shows 0.25
